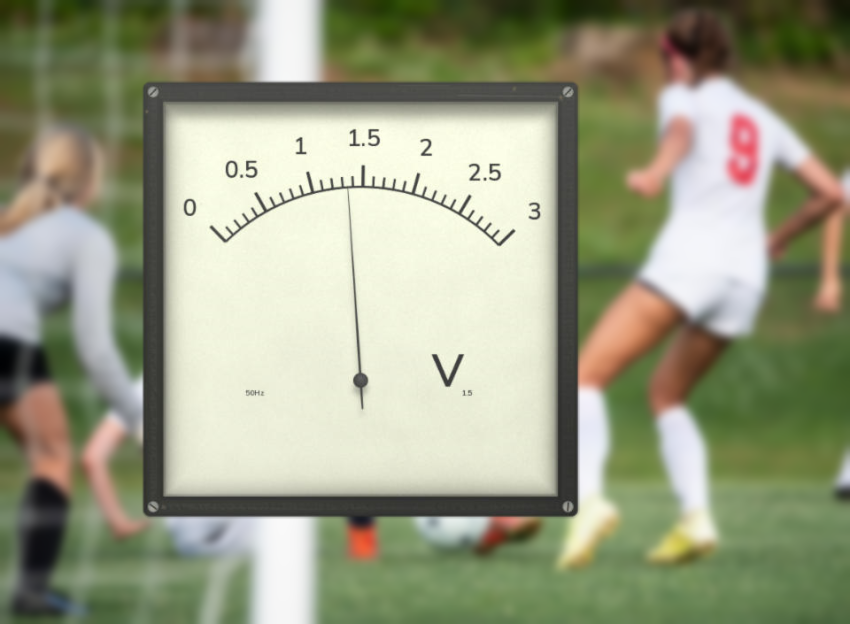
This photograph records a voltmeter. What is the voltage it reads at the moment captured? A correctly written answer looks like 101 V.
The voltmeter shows 1.35 V
